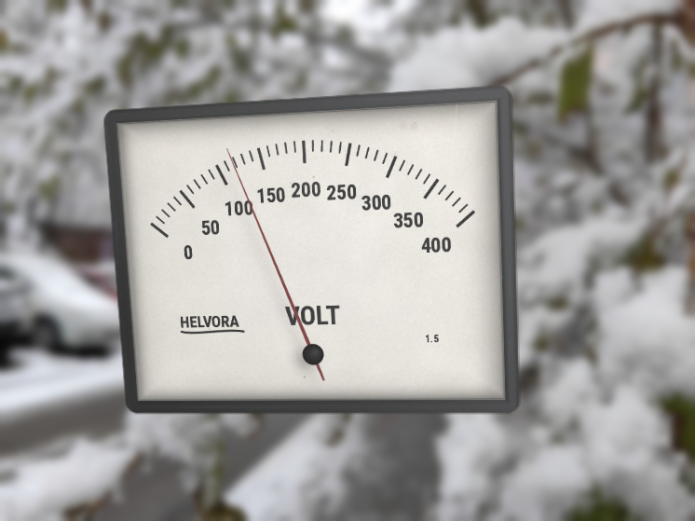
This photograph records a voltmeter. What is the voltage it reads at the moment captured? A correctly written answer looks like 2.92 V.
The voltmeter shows 120 V
